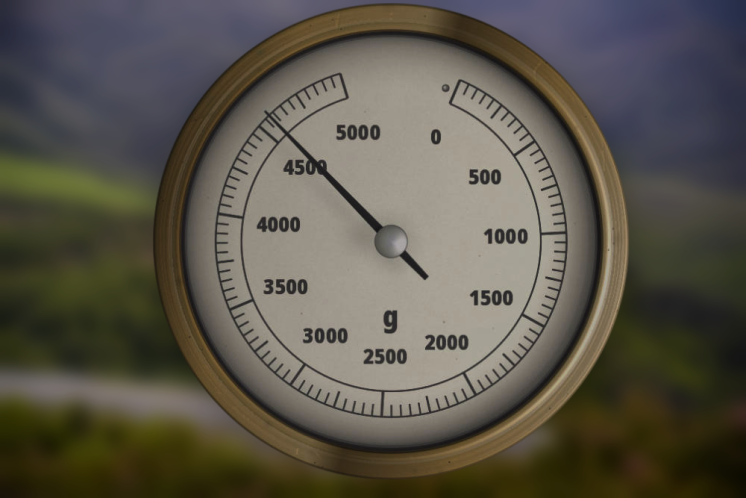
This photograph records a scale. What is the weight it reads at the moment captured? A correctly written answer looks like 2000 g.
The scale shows 4575 g
